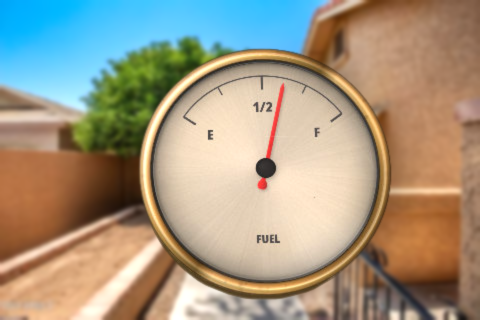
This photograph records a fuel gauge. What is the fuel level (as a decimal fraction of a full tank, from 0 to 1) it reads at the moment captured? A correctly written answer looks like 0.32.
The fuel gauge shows 0.625
